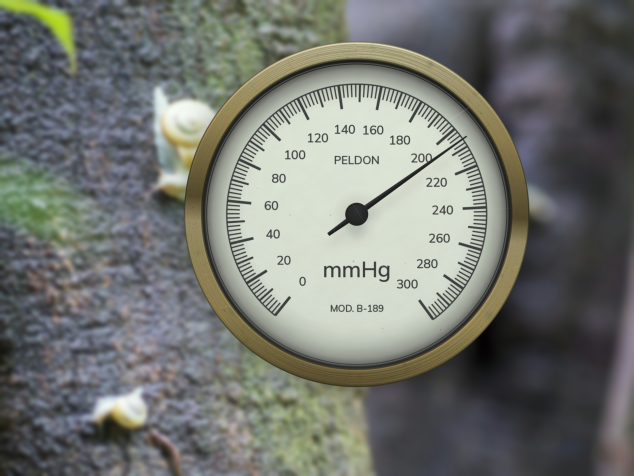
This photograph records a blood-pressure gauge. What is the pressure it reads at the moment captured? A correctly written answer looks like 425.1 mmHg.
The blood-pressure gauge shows 206 mmHg
